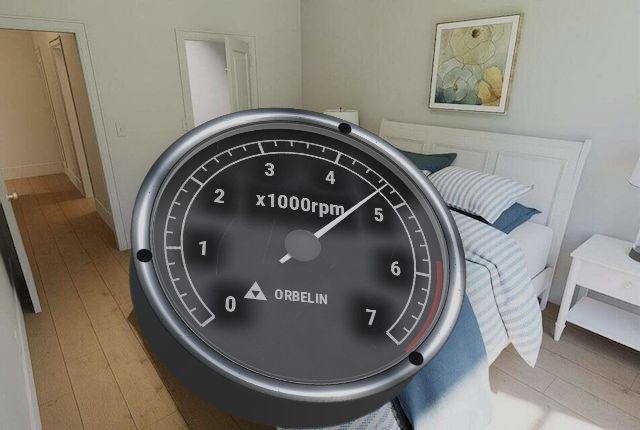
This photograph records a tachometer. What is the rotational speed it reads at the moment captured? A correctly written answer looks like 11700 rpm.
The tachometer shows 4700 rpm
